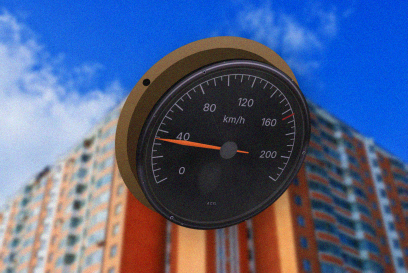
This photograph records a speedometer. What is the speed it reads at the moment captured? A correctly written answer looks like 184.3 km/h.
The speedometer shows 35 km/h
